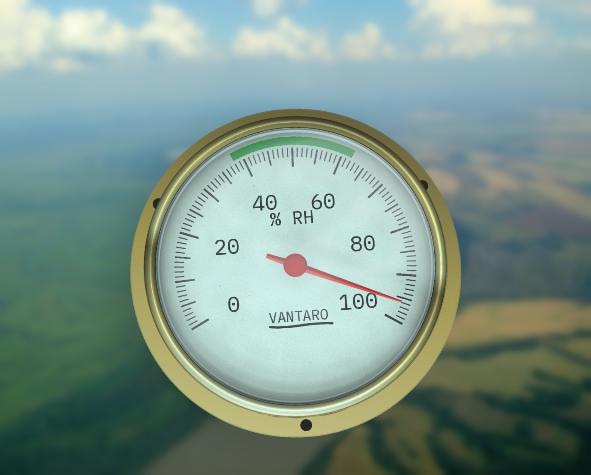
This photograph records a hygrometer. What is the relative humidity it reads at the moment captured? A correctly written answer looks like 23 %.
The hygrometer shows 96 %
